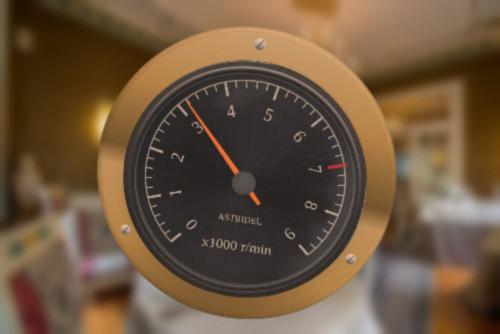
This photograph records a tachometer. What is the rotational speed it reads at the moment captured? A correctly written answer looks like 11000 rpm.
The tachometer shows 3200 rpm
